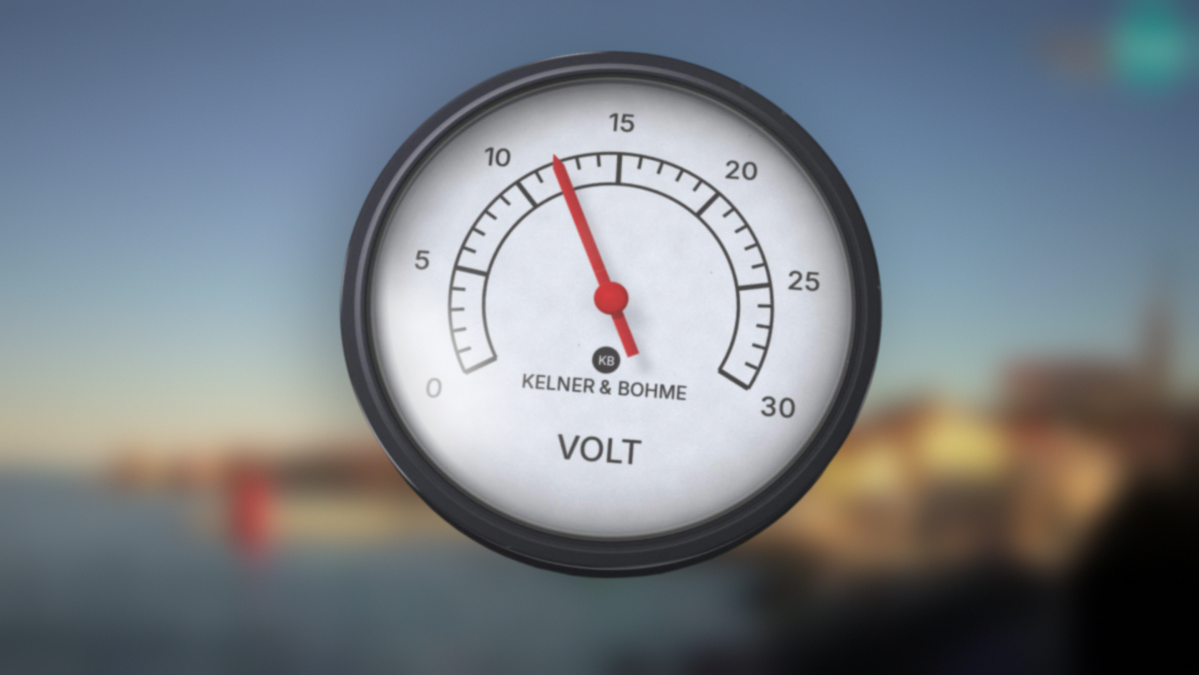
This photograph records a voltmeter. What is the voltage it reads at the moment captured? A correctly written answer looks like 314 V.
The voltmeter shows 12 V
